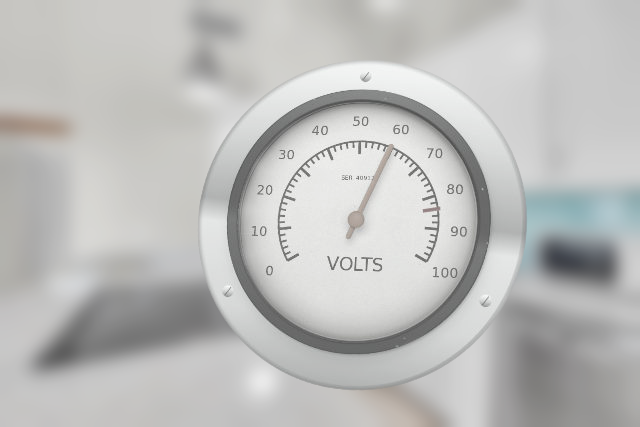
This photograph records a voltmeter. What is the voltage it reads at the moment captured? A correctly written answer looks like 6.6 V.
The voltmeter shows 60 V
